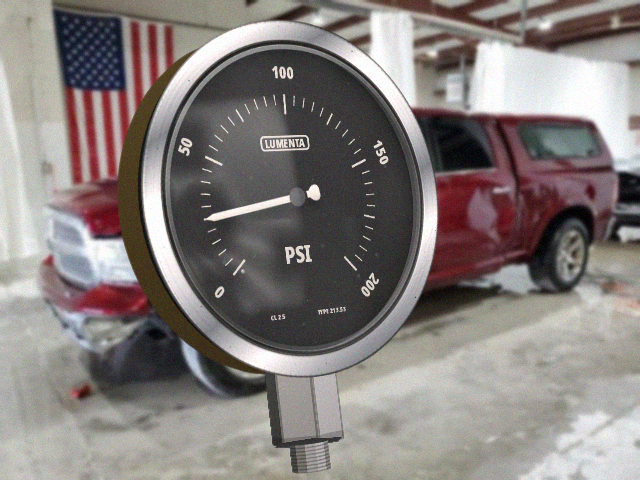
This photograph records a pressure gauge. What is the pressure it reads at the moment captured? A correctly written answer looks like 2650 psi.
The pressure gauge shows 25 psi
